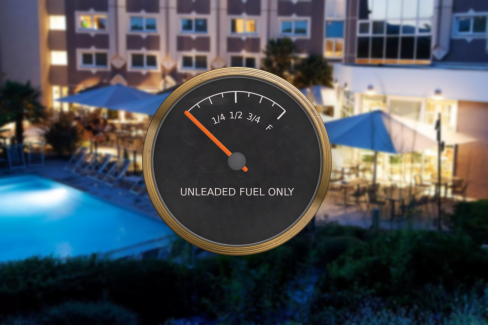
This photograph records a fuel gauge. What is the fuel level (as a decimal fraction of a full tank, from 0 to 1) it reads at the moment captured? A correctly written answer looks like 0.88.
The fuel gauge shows 0
